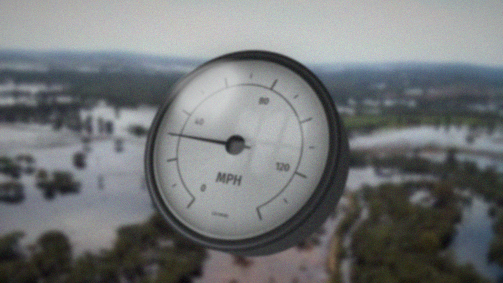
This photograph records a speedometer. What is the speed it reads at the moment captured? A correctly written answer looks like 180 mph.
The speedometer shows 30 mph
